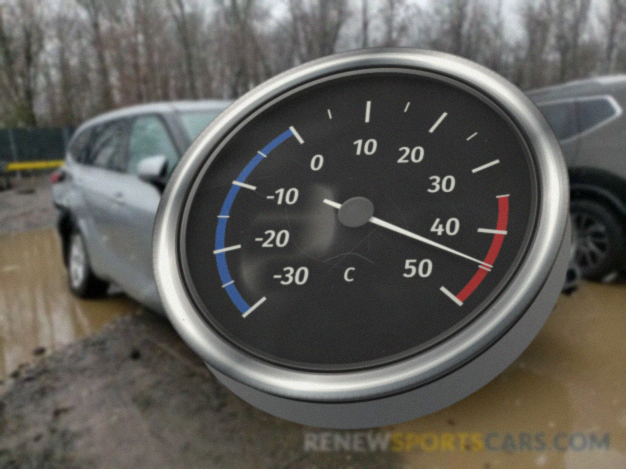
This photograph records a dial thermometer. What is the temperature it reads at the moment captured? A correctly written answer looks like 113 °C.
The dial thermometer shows 45 °C
